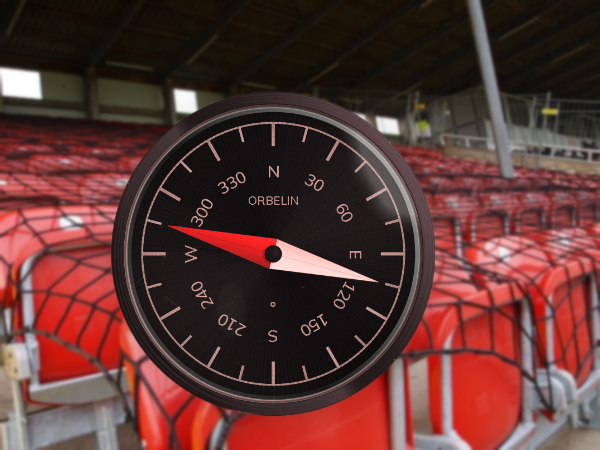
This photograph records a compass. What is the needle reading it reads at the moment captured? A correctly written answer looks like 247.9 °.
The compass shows 285 °
